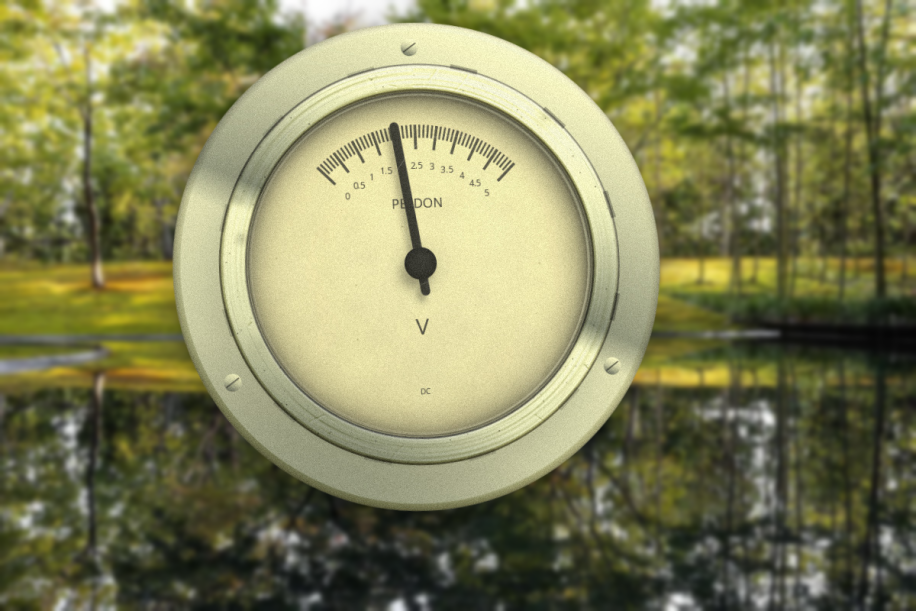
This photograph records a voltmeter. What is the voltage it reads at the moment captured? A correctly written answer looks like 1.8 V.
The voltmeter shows 2 V
